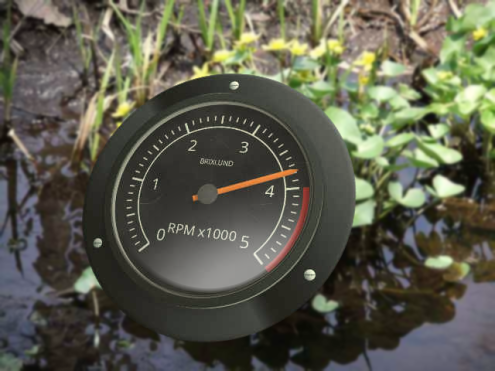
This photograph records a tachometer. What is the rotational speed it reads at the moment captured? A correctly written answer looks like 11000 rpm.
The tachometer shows 3800 rpm
